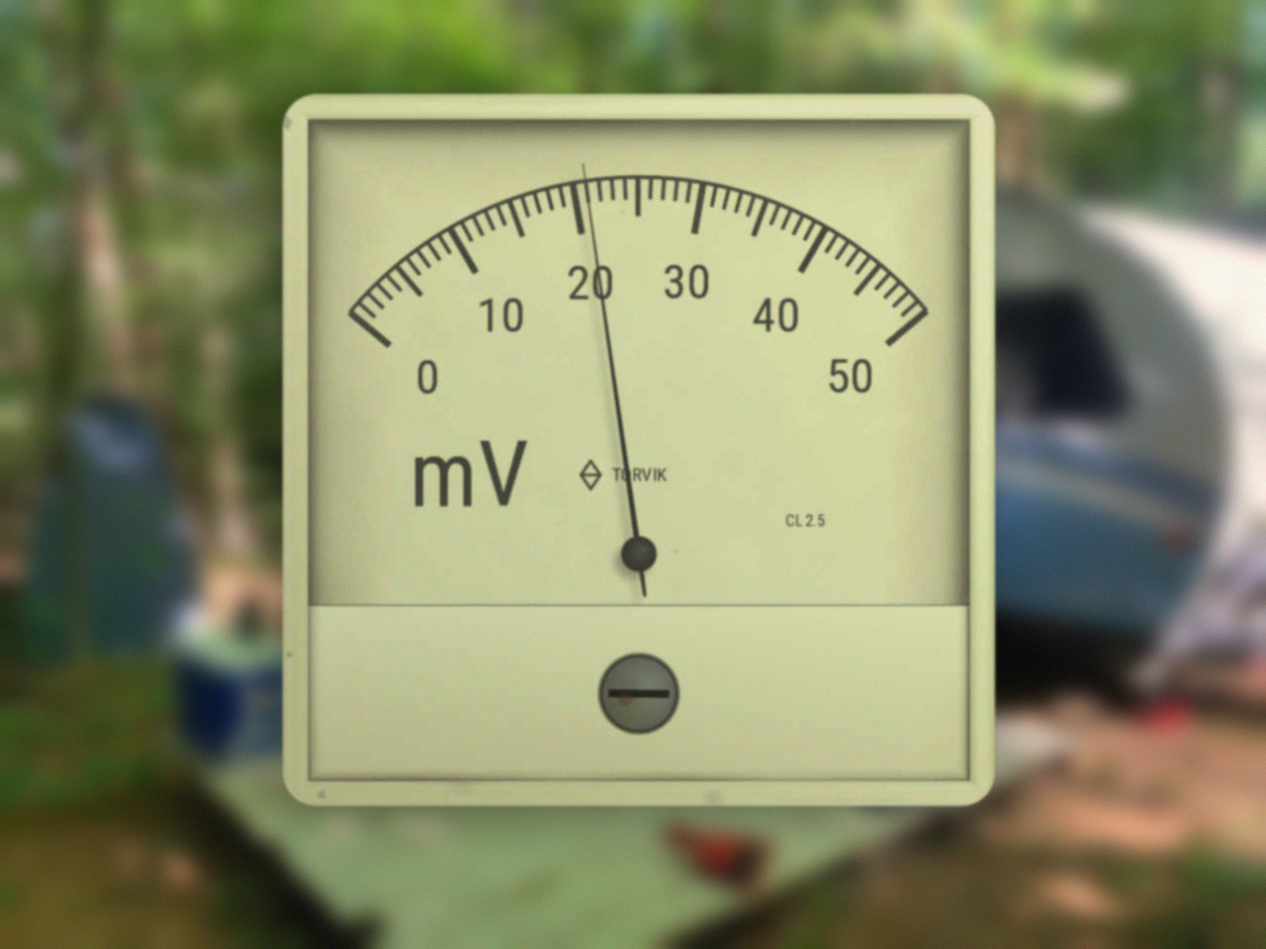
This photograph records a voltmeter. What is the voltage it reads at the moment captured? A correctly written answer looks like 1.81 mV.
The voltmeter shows 21 mV
